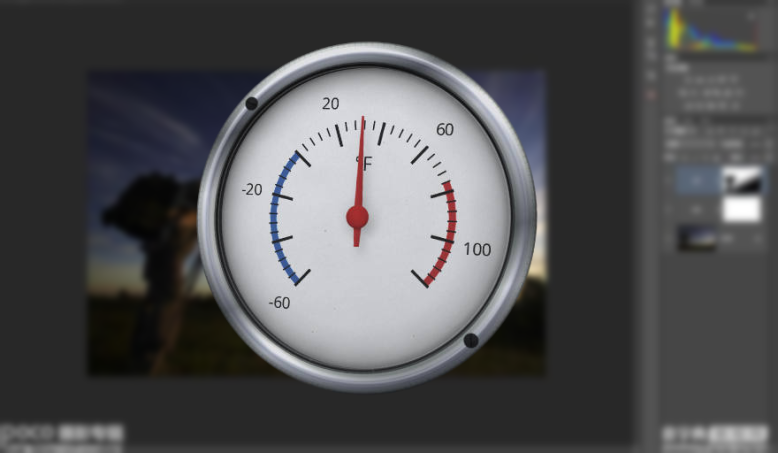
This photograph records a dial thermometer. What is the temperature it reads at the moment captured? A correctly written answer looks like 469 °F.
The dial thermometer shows 32 °F
